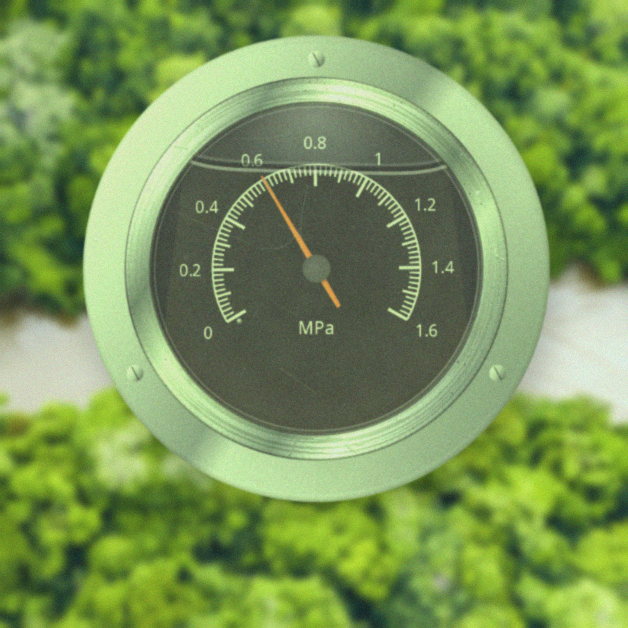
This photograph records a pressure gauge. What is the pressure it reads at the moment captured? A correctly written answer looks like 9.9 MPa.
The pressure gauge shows 0.6 MPa
